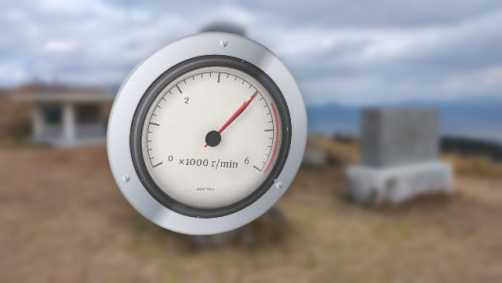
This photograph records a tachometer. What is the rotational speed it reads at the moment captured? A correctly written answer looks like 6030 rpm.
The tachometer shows 4000 rpm
